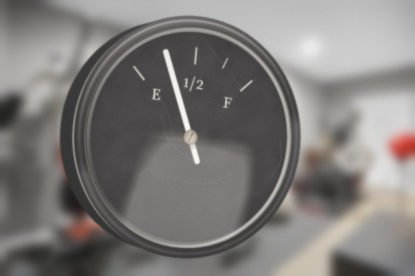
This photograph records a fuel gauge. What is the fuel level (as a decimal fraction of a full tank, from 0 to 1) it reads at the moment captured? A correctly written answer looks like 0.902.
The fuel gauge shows 0.25
